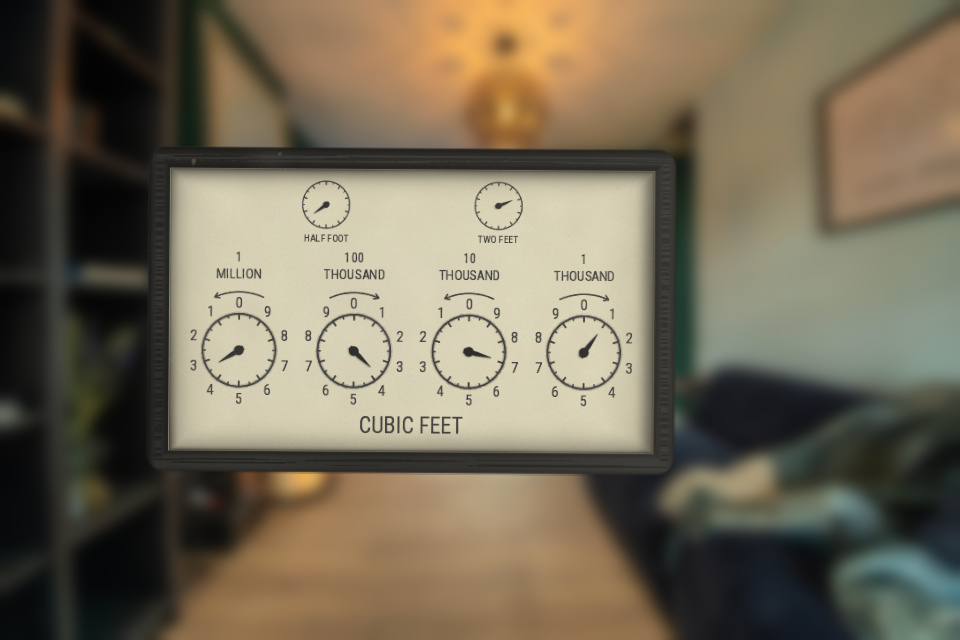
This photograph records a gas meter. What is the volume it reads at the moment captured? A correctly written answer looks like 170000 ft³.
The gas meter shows 337100 ft³
